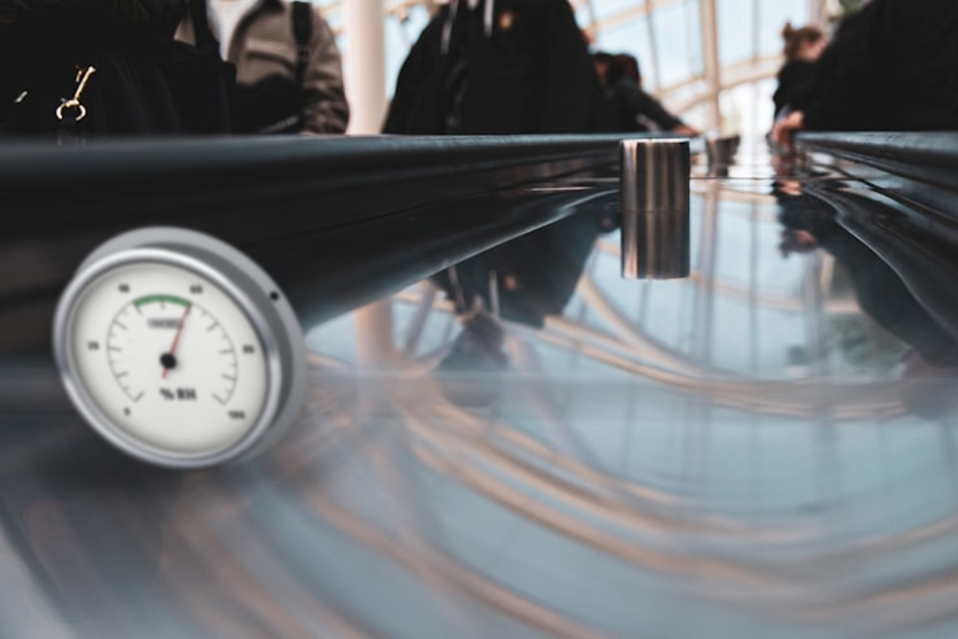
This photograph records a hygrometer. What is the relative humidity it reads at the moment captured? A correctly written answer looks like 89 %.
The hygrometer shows 60 %
